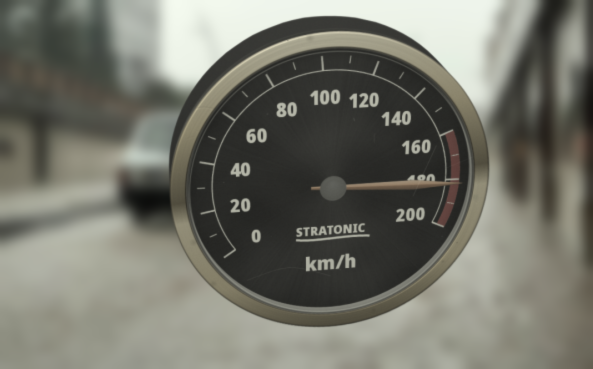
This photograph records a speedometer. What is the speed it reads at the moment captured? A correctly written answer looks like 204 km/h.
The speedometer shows 180 km/h
